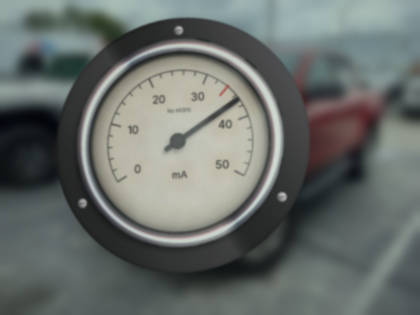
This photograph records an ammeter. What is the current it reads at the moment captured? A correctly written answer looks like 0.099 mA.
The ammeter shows 37 mA
